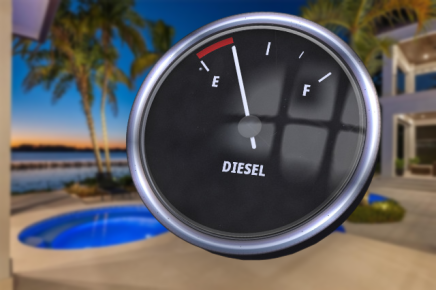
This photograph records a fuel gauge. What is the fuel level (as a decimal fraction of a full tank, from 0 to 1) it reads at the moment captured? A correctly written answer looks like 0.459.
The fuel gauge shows 0.25
